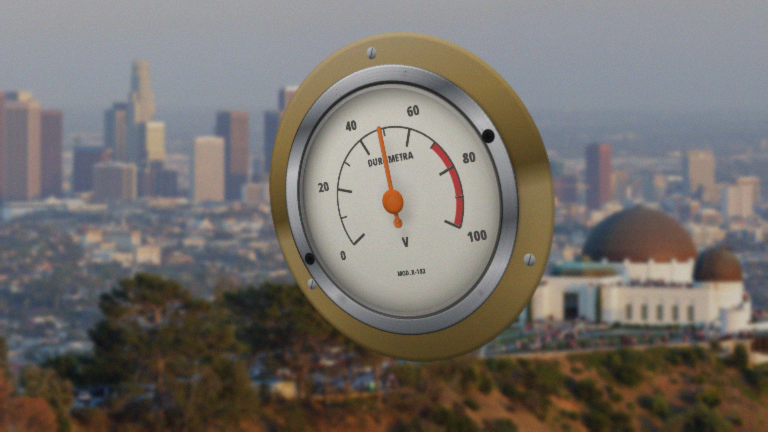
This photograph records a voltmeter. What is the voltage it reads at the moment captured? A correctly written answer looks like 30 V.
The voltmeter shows 50 V
